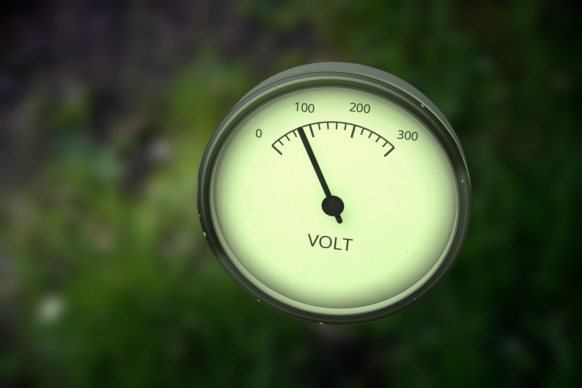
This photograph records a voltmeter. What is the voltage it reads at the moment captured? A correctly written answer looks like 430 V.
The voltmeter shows 80 V
